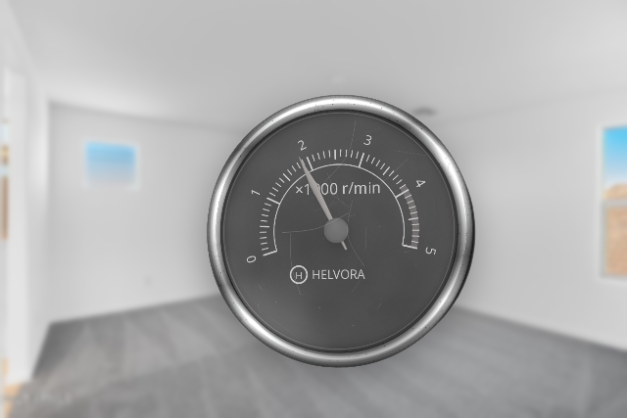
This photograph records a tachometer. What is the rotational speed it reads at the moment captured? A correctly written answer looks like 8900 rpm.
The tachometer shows 1900 rpm
